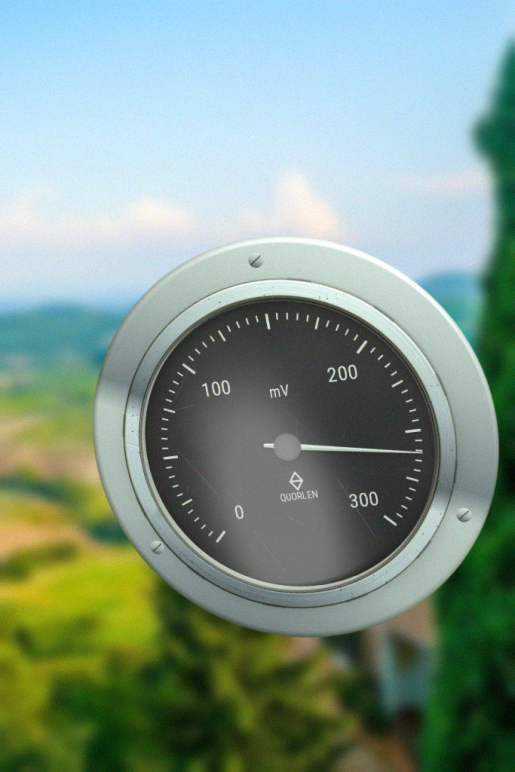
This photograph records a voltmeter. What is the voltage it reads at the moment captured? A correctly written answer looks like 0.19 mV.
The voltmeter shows 260 mV
